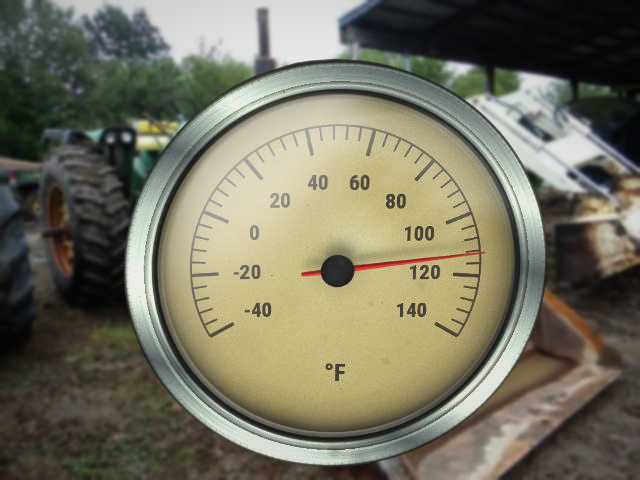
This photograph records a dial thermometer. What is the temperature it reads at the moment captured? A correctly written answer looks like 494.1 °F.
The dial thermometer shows 112 °F
